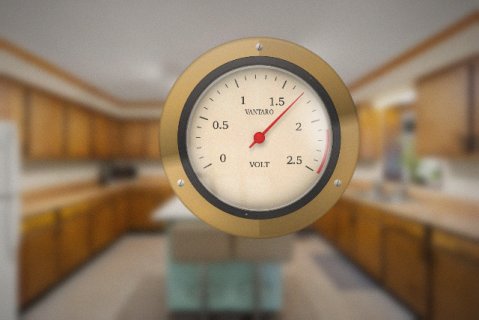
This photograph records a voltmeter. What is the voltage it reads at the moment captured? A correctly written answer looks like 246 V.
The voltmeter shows 1.7 V
